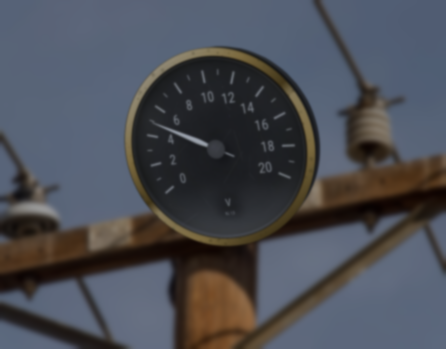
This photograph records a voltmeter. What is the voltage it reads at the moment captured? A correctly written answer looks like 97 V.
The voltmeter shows 5 V
